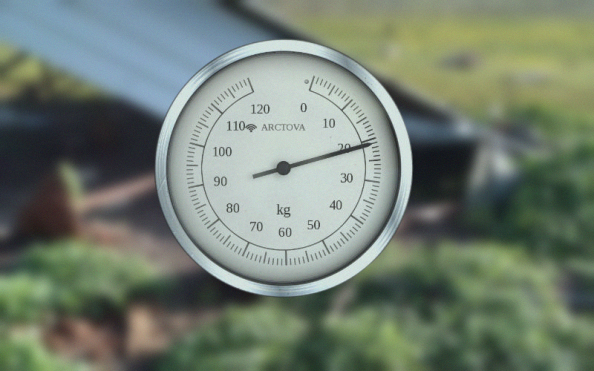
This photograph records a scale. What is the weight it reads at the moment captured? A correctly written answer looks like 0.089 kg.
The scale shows 21 kg
